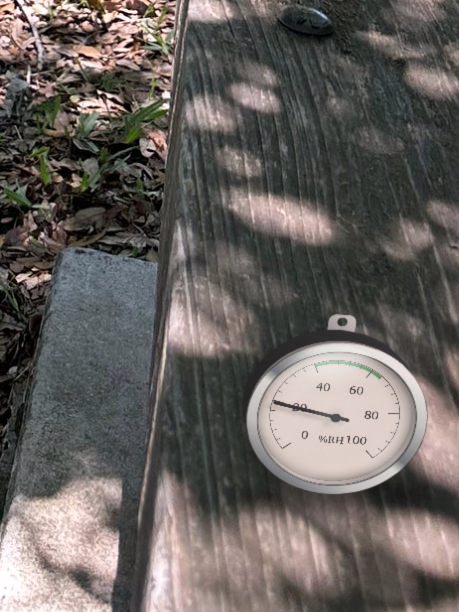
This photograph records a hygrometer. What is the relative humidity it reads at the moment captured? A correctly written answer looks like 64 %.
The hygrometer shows 20 %
